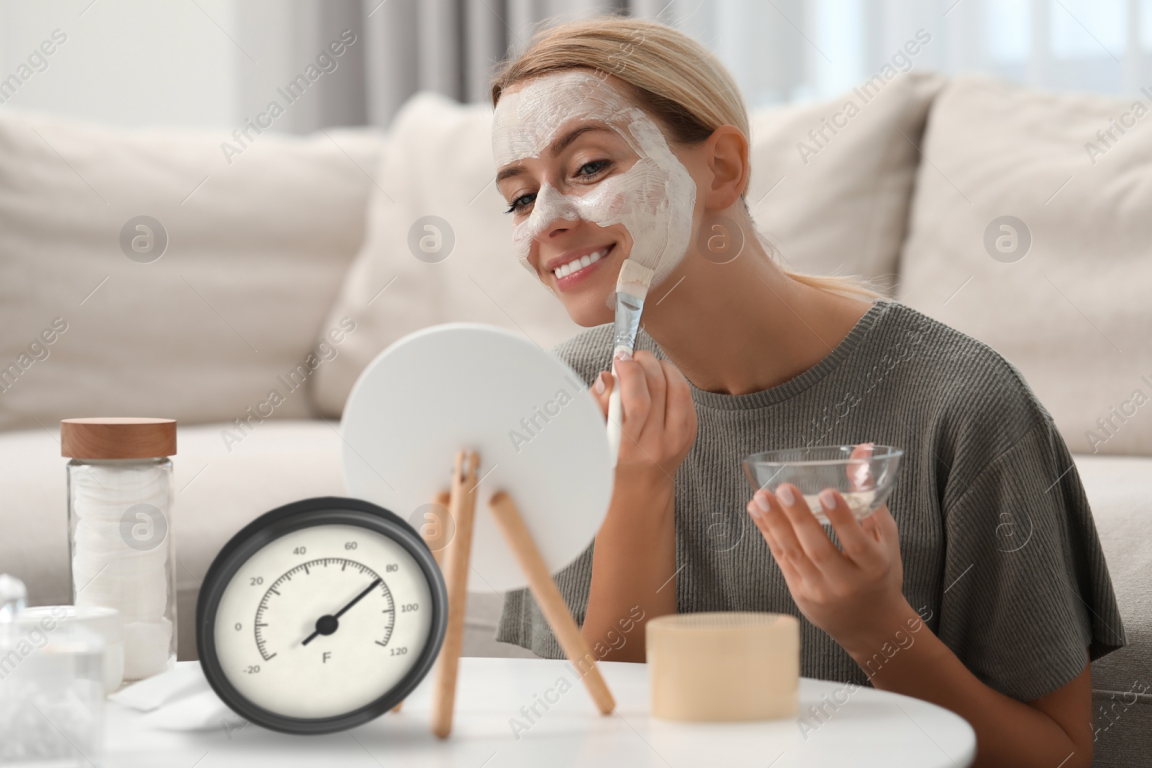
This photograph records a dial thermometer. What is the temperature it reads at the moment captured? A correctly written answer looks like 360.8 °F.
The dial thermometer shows 80 °F
